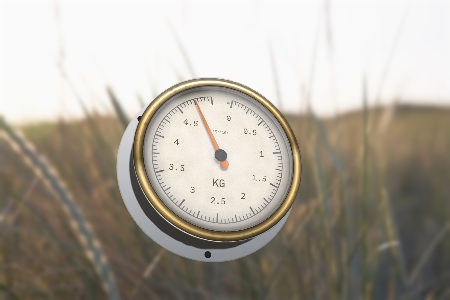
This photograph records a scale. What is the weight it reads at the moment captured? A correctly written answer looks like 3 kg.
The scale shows 4.75 kg
